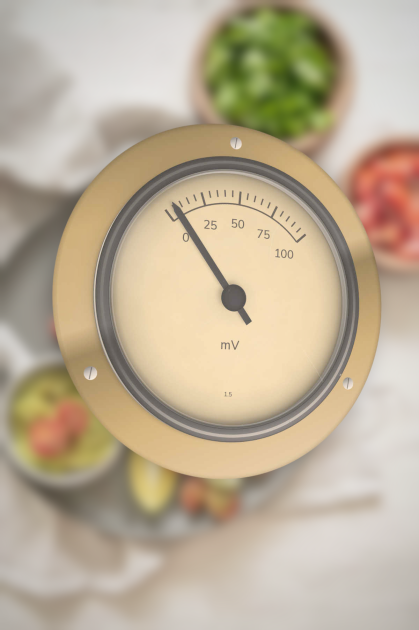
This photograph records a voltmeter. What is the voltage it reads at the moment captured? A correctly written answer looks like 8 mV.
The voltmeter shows 5 mV
